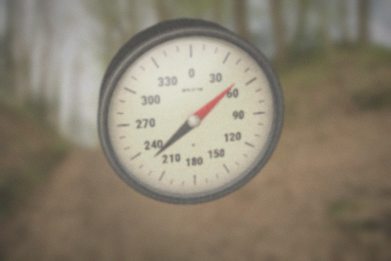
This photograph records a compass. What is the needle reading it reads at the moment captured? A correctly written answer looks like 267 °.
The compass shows 50 °
